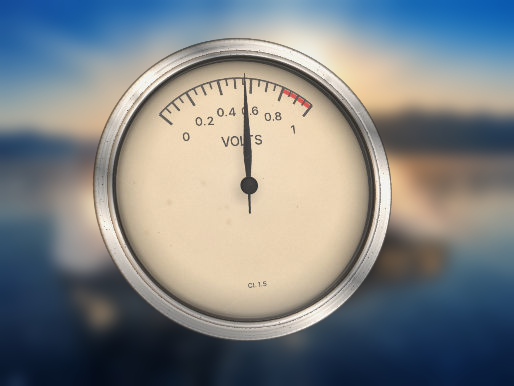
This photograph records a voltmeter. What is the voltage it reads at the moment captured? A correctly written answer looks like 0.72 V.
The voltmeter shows 0.55 V
